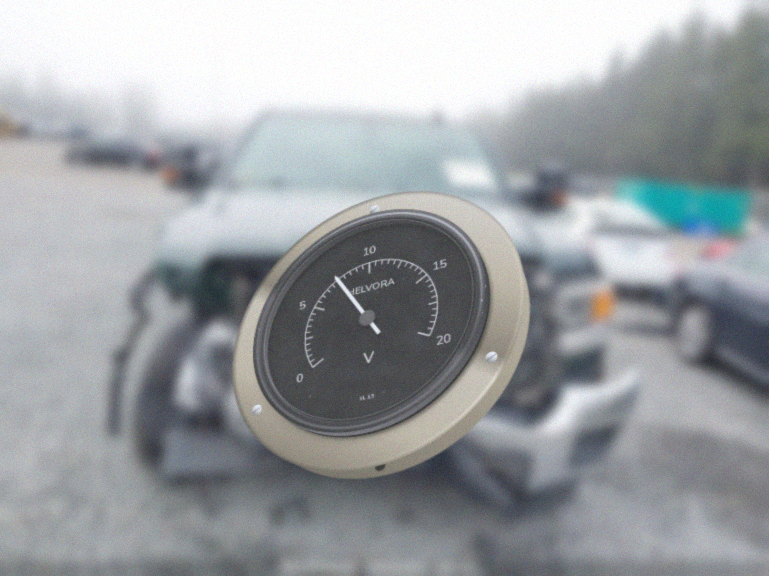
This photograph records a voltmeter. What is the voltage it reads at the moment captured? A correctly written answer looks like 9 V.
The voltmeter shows 7.5 V
